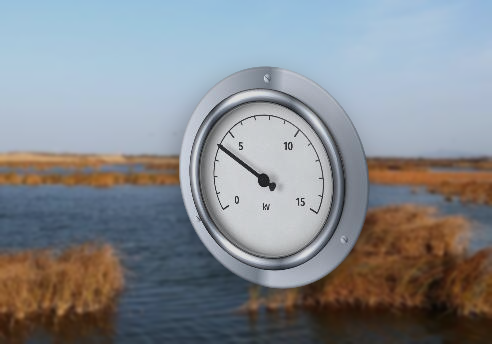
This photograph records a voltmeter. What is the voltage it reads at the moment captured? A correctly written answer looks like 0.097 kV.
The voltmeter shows 4 kV
